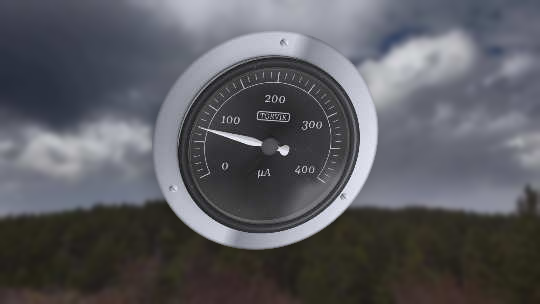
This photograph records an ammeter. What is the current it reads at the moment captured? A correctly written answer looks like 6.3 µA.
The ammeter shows 70 µA
